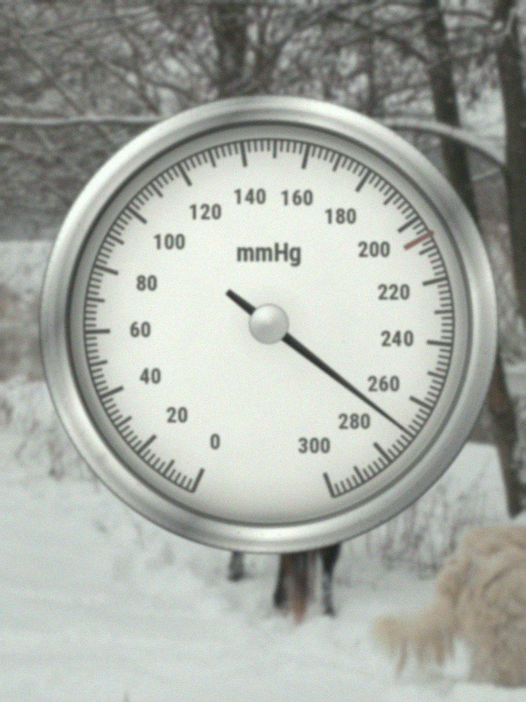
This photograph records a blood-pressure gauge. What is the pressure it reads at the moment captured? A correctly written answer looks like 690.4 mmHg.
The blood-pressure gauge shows 270 mmHg
